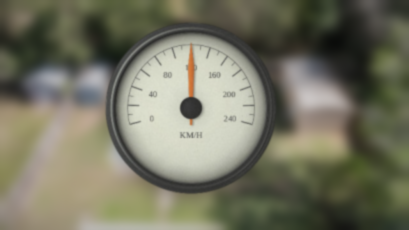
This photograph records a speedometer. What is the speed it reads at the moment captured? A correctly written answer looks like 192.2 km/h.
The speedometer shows 120 km/h
